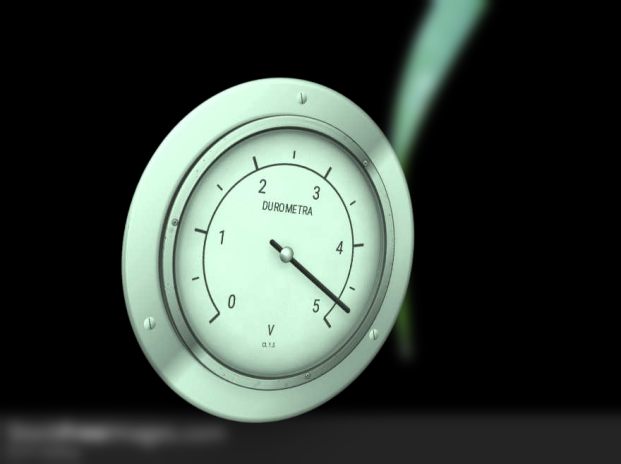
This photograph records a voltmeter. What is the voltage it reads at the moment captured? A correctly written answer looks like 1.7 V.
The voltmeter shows 4.75 V
